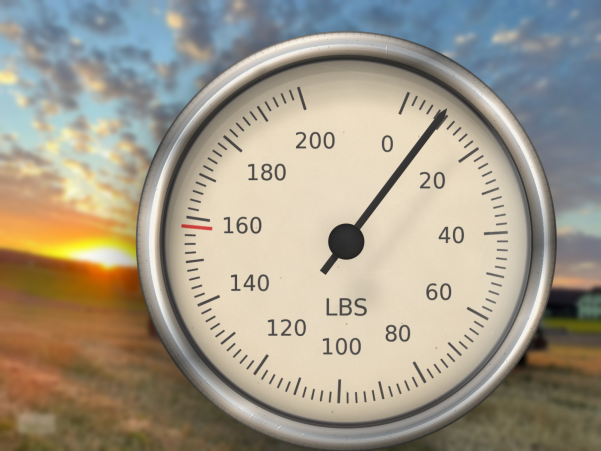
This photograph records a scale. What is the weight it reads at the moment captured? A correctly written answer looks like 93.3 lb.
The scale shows 9 lb
